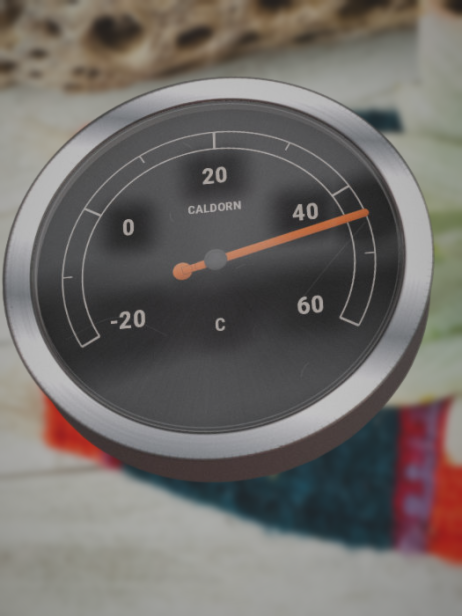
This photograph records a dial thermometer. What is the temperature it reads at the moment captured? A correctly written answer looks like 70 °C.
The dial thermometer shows 45 °C
